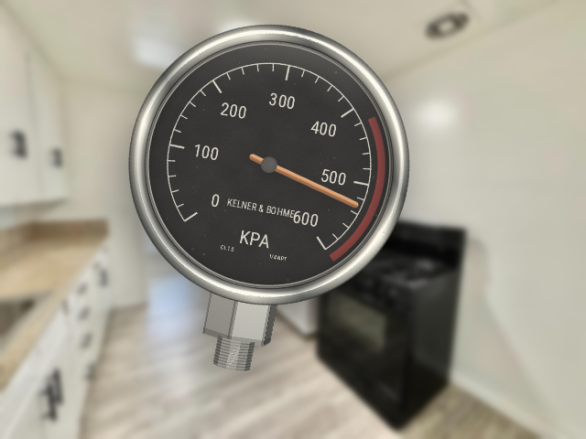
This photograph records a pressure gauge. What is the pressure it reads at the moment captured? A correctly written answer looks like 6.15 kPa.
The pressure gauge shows 530 kPa
